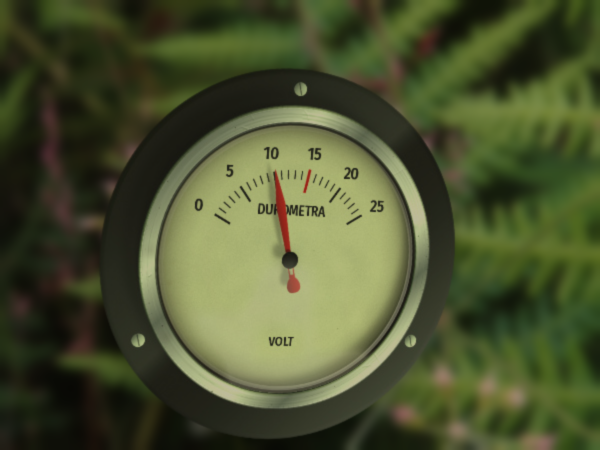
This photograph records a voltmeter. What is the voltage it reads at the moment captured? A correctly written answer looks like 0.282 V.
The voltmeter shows 10 V
